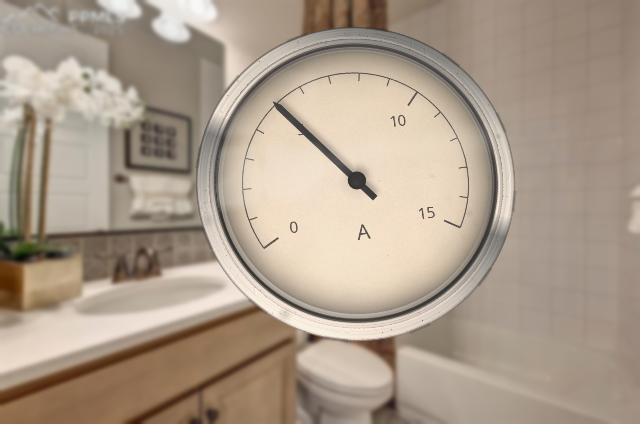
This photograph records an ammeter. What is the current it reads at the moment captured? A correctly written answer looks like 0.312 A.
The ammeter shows 5 A
